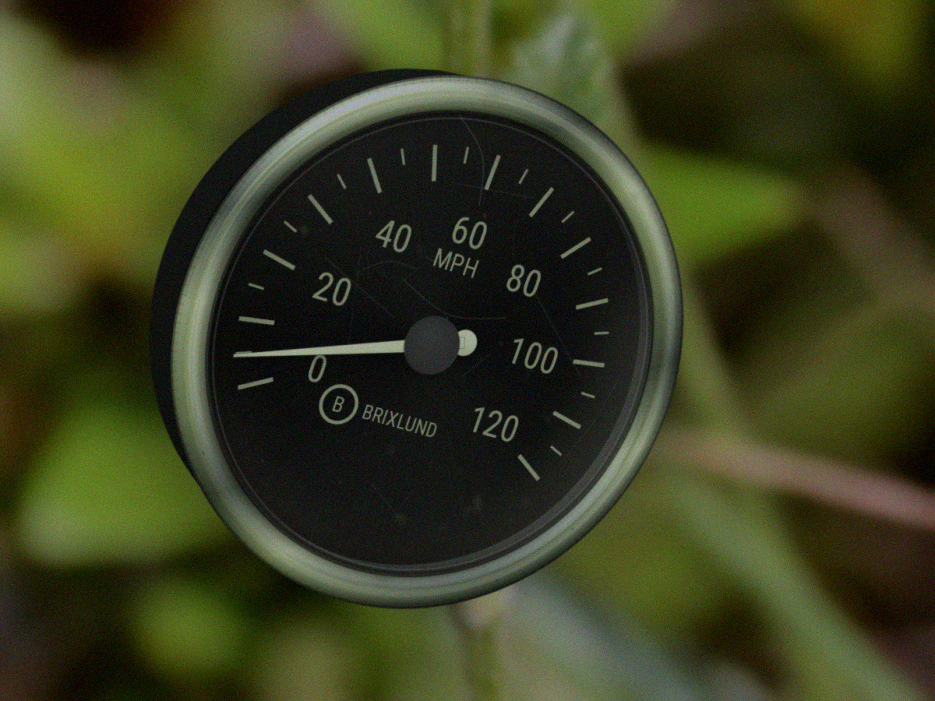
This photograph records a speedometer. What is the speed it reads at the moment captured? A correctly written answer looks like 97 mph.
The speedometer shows 5 mph
